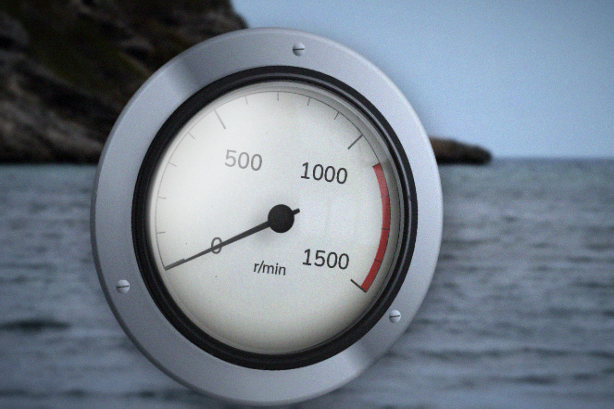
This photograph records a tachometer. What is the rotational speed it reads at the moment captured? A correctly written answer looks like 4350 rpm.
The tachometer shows 0 rpm
